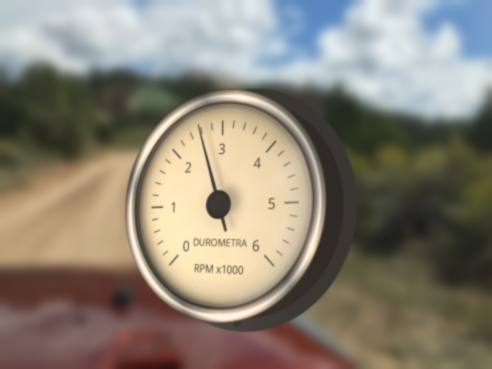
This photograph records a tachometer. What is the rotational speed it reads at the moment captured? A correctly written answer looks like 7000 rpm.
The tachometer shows 2600 rpm
